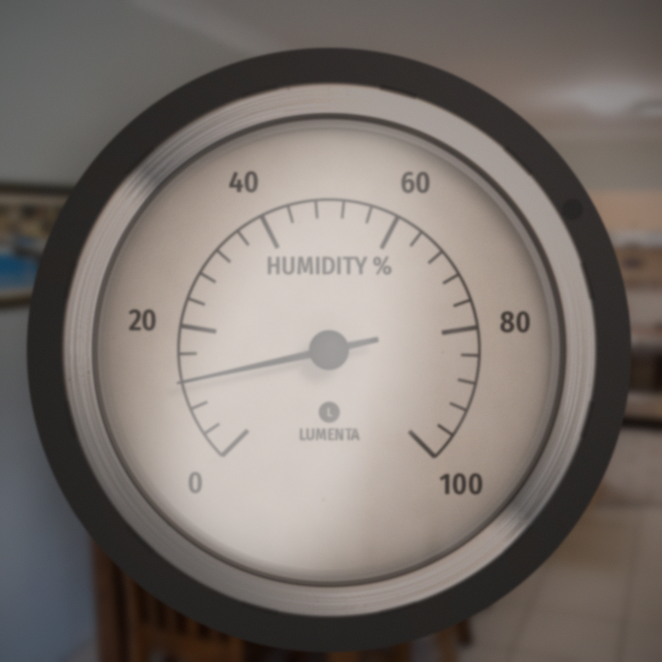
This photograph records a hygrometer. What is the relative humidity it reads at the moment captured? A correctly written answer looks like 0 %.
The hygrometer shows 12 %
